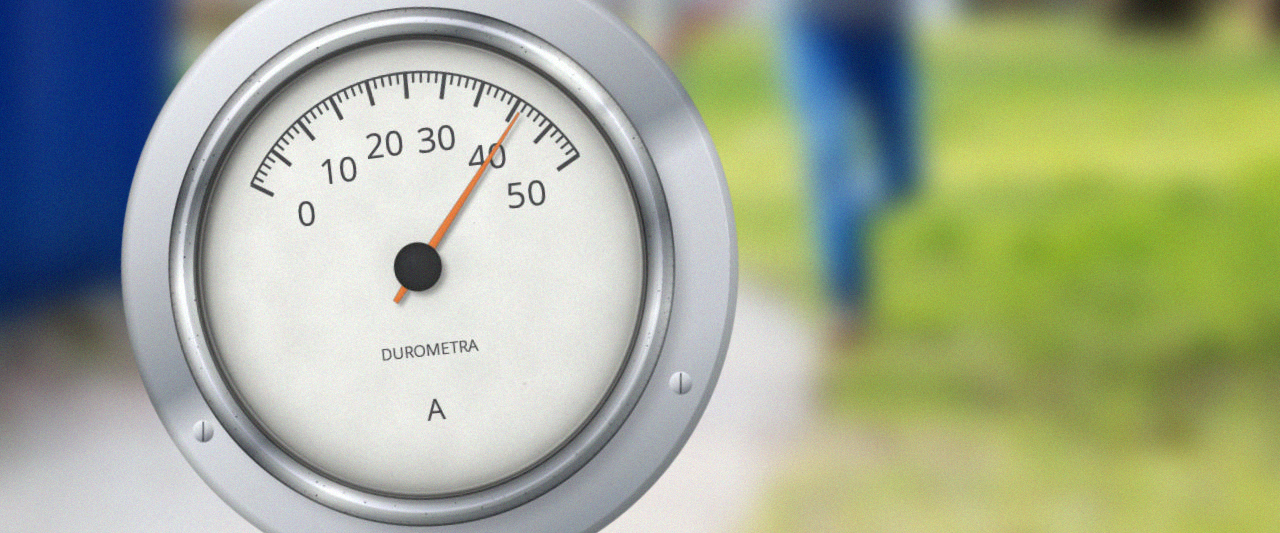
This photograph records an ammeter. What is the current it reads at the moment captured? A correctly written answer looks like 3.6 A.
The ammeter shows 41 A
